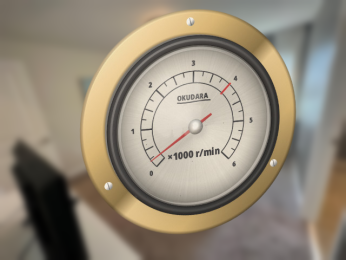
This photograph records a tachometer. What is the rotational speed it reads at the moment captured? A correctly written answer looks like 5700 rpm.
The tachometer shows 250 rpm
